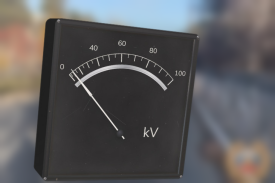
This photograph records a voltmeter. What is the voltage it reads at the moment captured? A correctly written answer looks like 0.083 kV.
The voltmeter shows 10 kV
